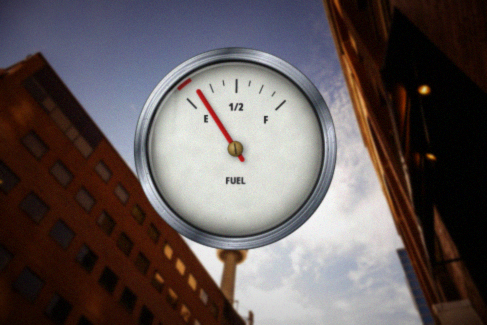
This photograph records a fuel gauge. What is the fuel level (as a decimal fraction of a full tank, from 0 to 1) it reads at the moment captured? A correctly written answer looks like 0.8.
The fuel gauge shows 0.125
